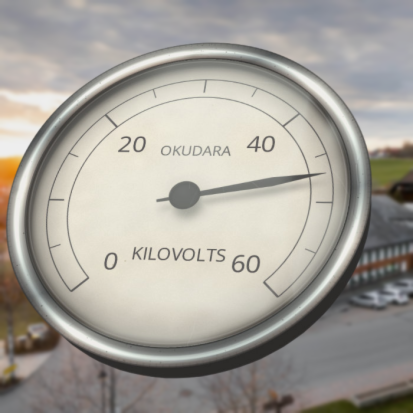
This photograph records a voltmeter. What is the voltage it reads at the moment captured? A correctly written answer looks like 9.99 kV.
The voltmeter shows 47.5 kV
